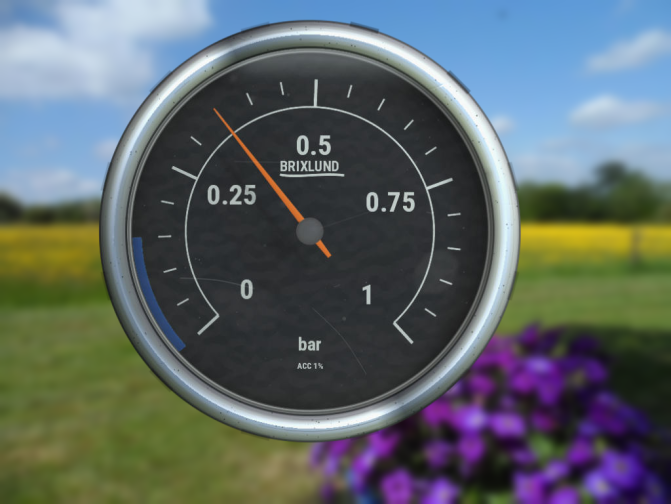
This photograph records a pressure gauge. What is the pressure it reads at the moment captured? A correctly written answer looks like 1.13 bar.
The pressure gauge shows 0.35 bar
